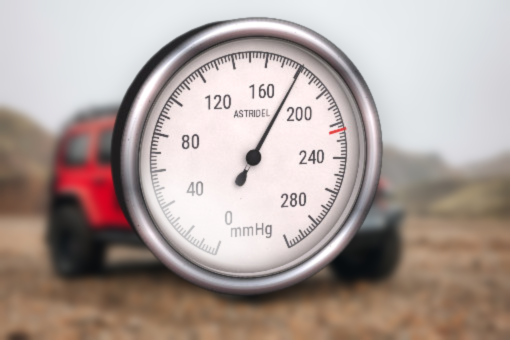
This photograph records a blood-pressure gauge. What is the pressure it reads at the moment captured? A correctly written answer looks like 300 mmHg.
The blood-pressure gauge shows 180 mmHg
